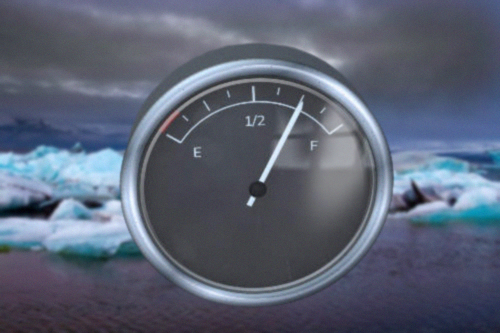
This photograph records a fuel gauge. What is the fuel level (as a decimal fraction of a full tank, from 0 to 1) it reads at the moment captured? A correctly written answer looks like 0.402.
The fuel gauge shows 0.75
